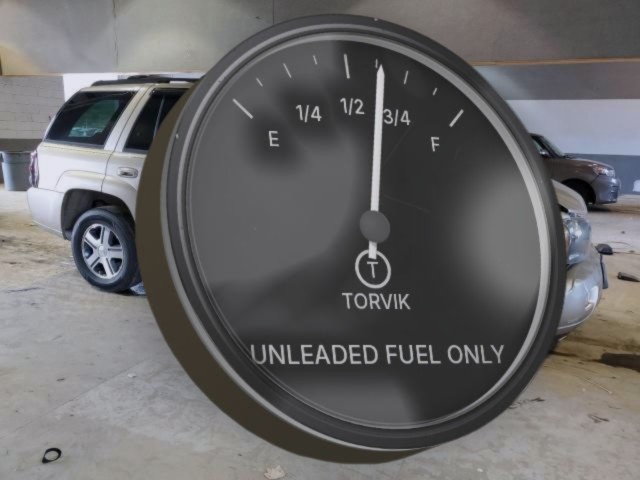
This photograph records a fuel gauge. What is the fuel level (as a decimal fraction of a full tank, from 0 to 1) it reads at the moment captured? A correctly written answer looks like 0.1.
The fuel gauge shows 0.625
